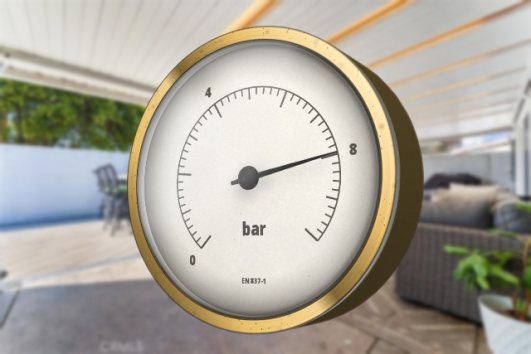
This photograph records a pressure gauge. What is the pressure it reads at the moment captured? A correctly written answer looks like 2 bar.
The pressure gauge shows 8 bar
